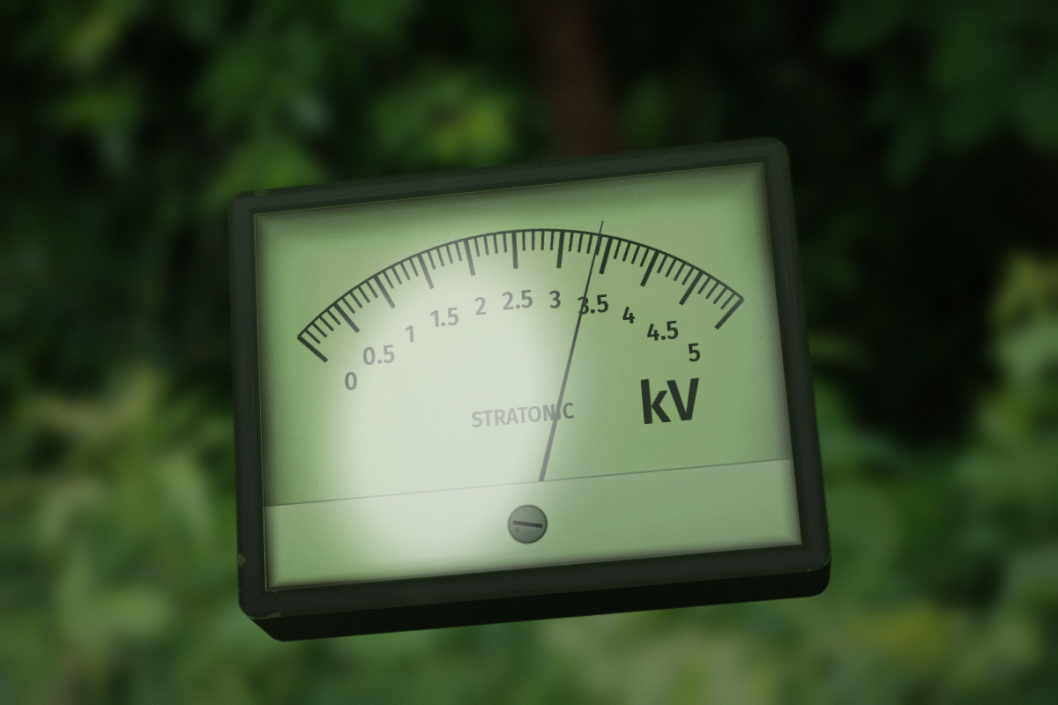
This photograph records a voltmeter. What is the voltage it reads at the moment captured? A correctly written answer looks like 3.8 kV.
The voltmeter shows 3.4 kV
